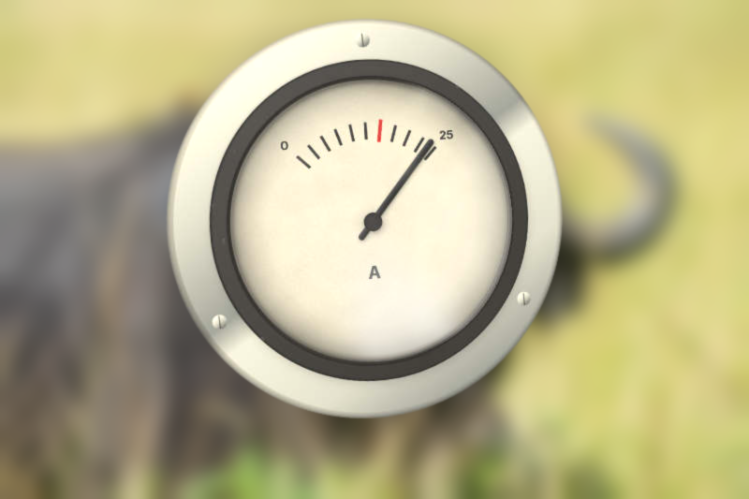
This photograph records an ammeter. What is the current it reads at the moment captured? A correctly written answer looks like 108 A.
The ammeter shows 23.75 A
